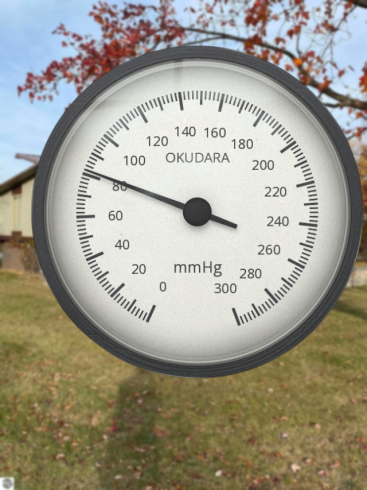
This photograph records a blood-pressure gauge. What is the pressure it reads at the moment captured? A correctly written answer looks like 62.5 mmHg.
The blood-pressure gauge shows 82 mmHg
